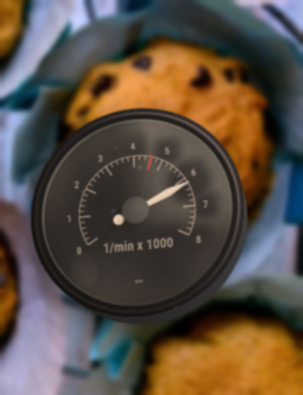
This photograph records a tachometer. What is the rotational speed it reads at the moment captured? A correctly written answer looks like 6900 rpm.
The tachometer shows 6200 rpm
